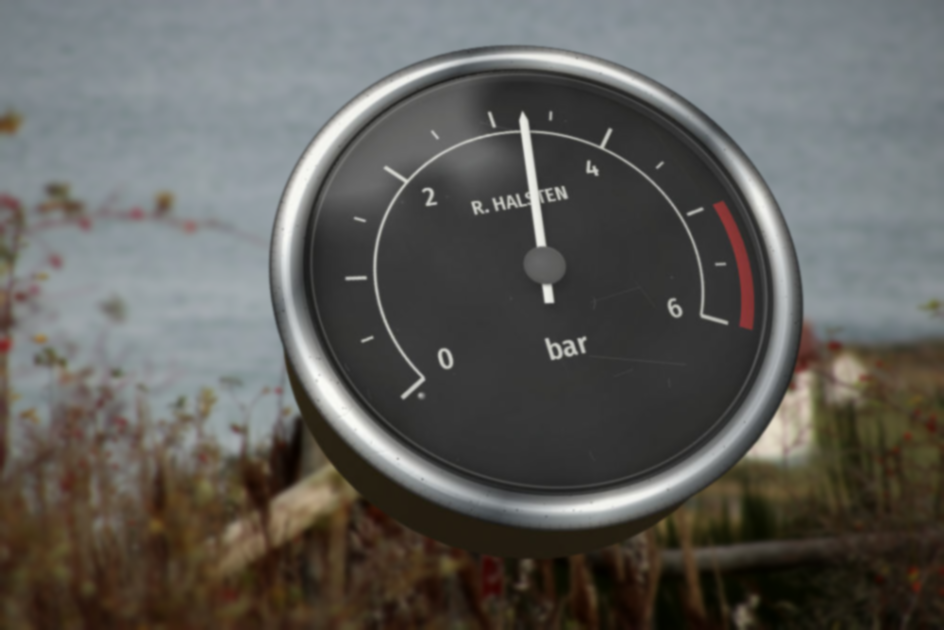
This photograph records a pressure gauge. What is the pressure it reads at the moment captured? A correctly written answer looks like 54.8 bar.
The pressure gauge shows 3.25 bar
